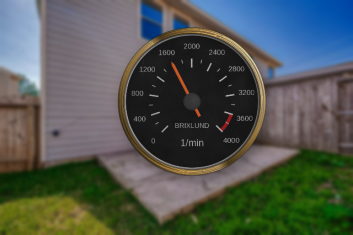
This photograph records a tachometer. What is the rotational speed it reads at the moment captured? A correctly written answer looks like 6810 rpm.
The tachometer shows 1600 rpm
